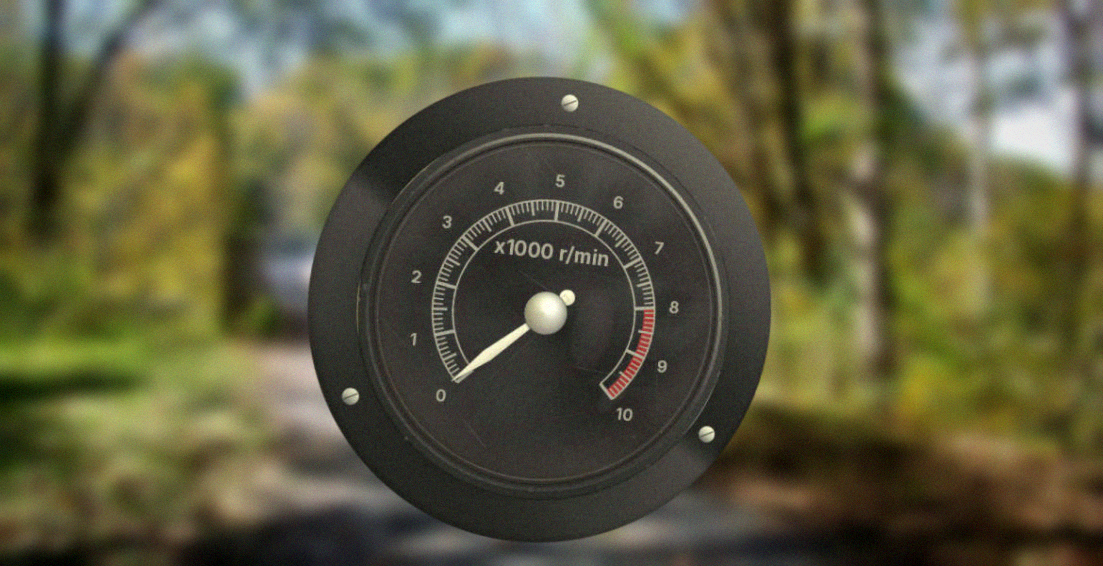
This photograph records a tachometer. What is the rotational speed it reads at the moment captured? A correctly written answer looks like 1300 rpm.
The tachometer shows 100 rpm
